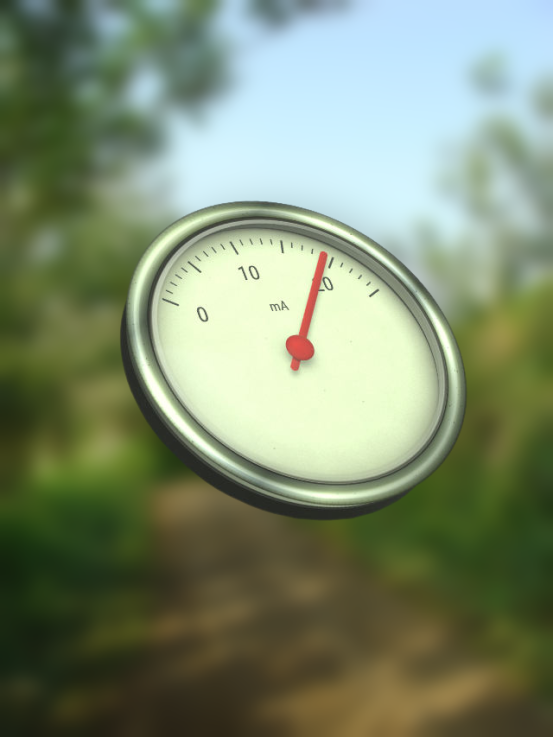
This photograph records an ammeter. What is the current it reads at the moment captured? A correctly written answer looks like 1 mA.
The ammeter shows 19 mA
